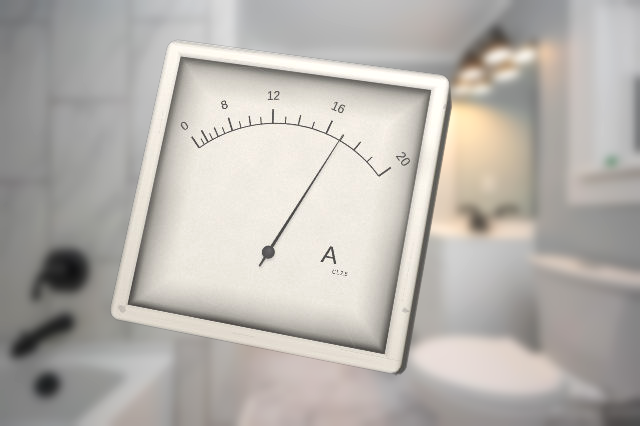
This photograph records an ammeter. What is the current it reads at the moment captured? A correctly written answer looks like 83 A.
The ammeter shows 17 A
